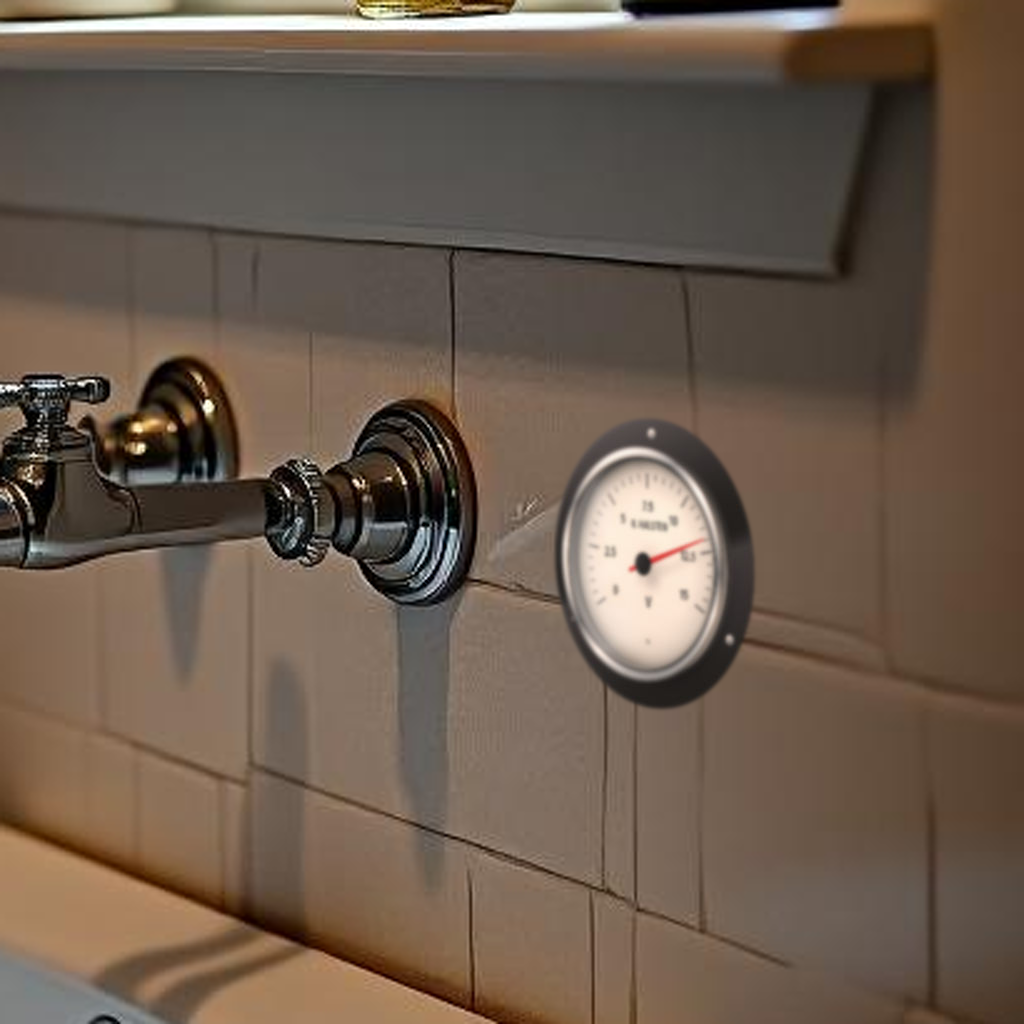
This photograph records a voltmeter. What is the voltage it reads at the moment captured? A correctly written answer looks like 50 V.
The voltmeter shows 12 V
